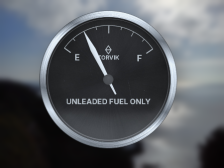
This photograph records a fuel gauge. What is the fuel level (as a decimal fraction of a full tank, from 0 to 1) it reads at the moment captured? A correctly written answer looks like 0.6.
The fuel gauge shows 0.25
